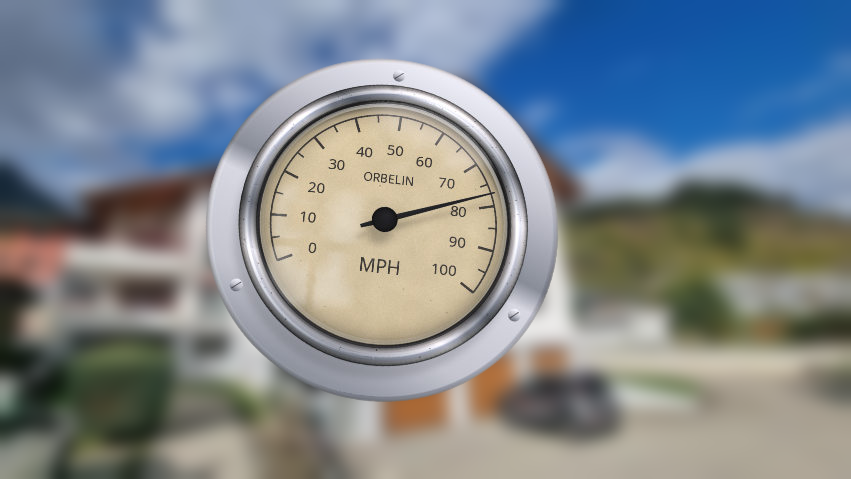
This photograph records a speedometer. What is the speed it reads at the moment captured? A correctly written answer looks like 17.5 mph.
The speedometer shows 77.5 mph
